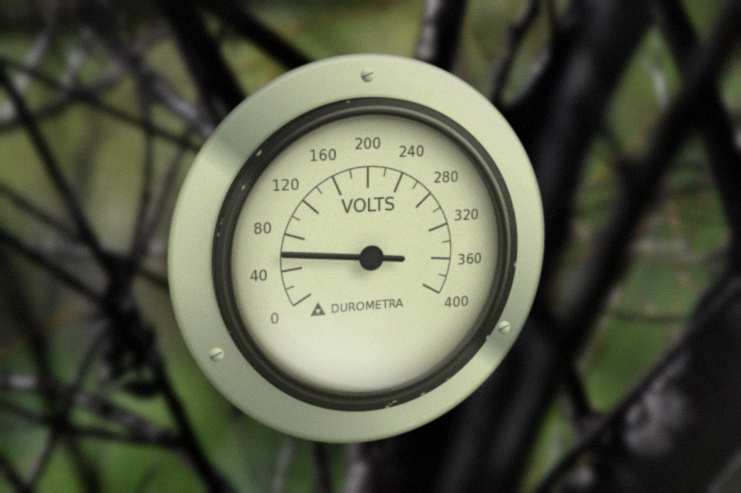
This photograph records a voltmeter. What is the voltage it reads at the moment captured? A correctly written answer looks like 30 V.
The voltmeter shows 60 V
